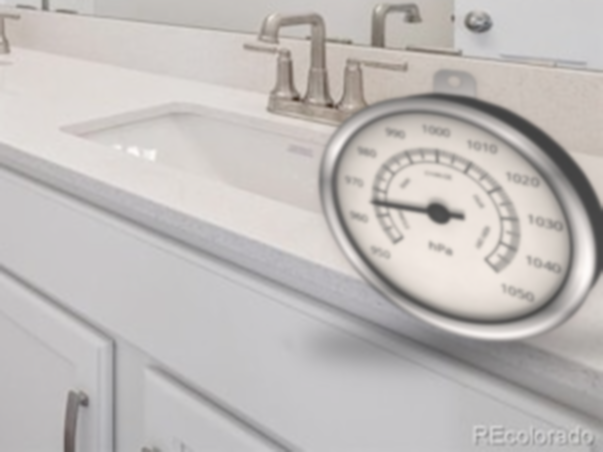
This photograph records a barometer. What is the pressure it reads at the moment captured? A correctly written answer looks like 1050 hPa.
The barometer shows 965 hPa
